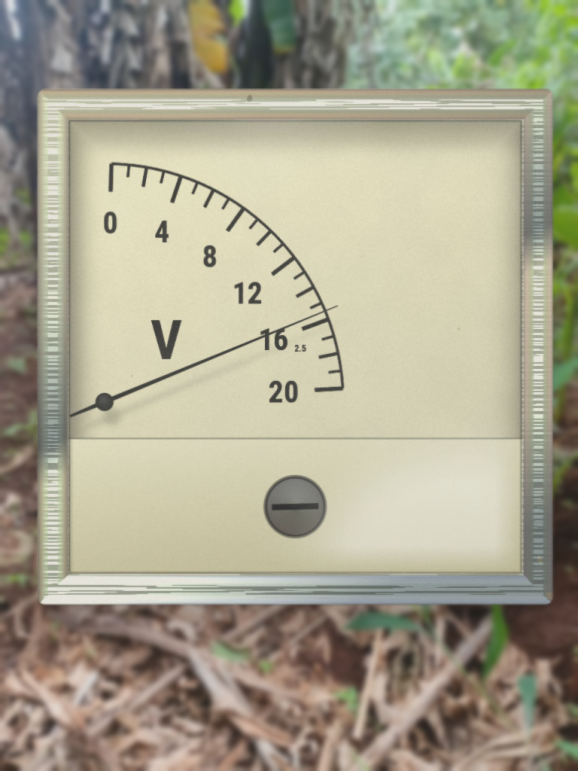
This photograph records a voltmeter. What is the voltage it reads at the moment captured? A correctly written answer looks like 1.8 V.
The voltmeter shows 15.5 V
